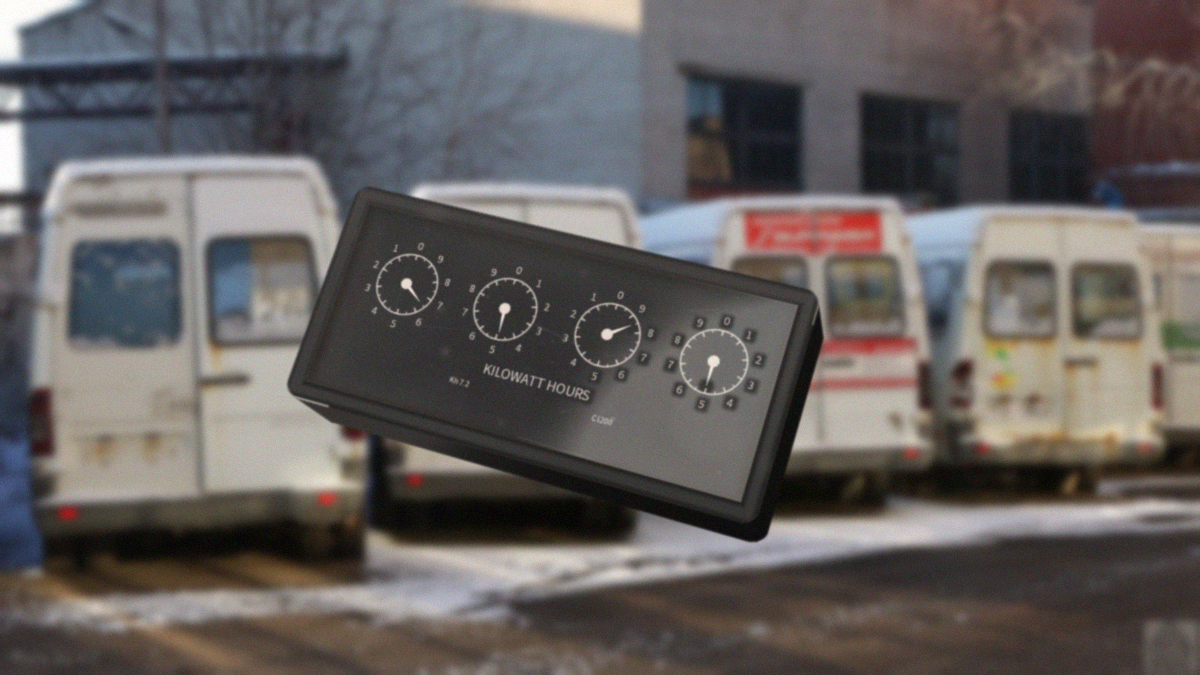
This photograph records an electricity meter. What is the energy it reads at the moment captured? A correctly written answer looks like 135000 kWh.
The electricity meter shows 6485 kWh
